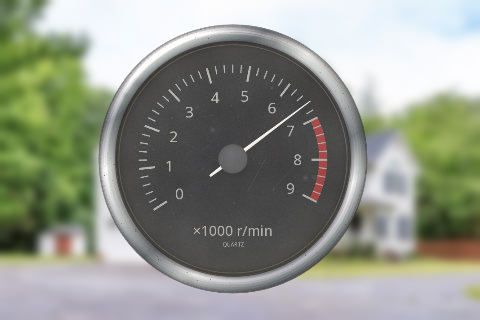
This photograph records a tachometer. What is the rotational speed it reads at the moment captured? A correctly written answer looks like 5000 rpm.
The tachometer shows 6600 rpm
